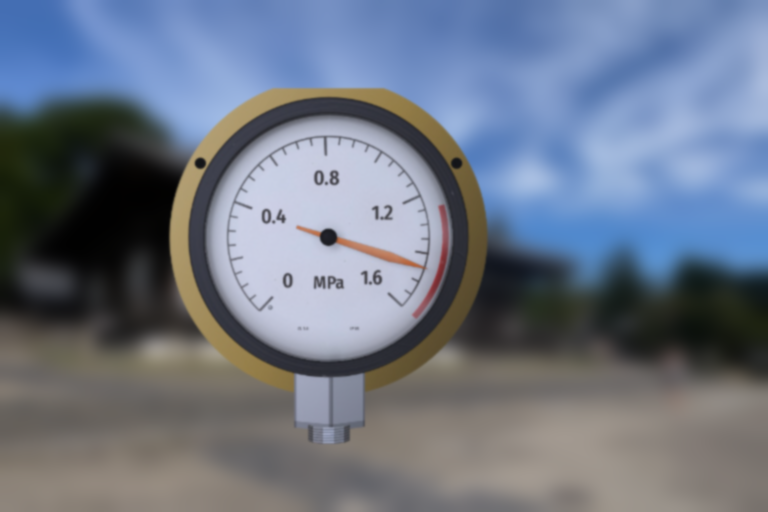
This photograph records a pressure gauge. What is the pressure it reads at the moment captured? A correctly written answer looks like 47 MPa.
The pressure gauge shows 1.45 MPa
